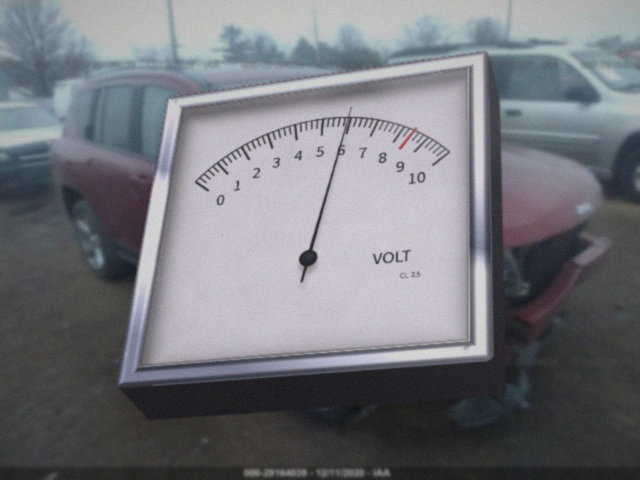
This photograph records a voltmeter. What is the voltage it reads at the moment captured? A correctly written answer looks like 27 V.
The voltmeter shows 6 V
